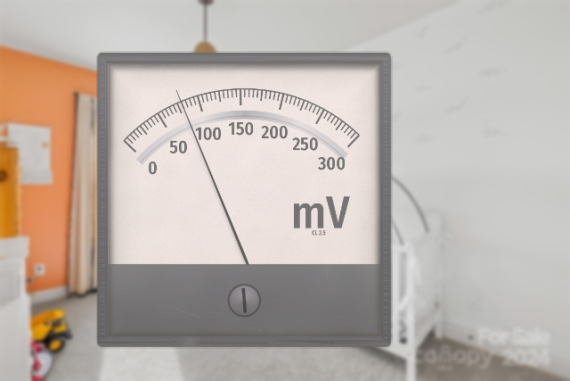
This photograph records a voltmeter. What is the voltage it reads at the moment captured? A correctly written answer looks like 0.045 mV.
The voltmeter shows 80 mV
